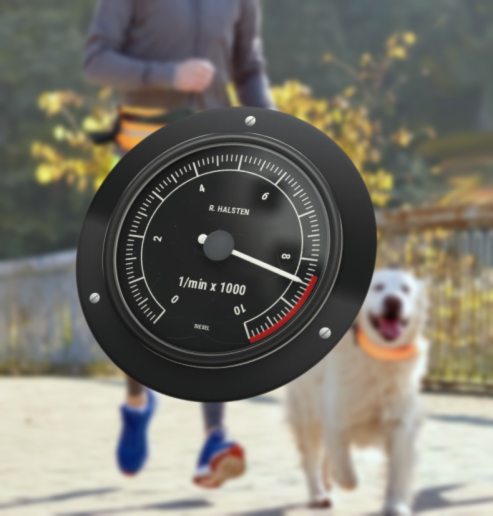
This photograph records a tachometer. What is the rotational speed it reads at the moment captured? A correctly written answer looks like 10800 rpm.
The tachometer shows 8500 rpm
